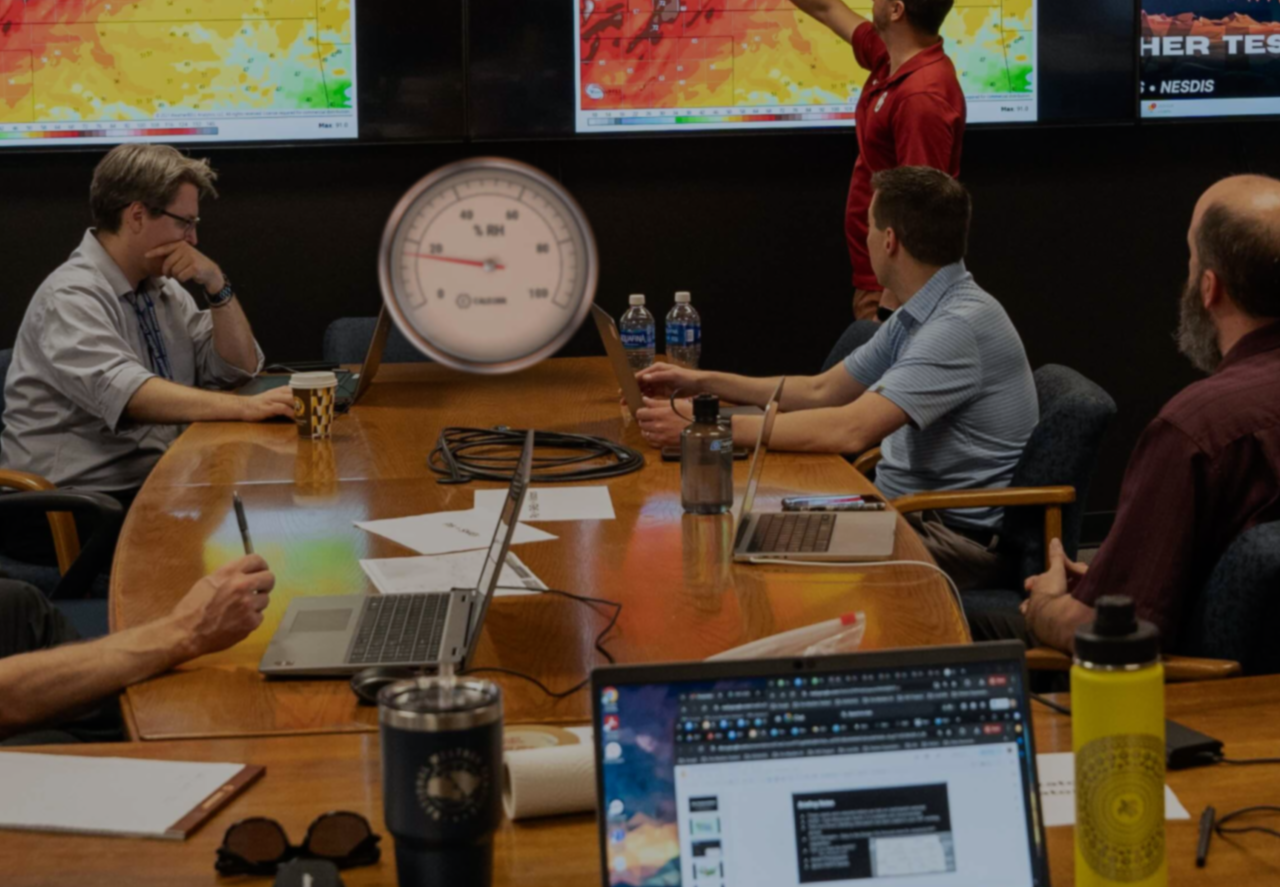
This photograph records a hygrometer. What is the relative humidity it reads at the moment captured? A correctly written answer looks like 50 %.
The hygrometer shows 16 %
